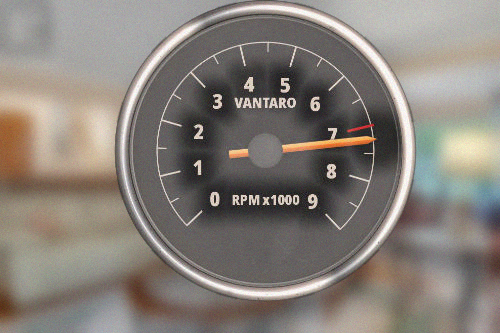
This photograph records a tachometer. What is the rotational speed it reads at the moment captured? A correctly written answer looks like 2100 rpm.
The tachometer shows 7250 rpm
